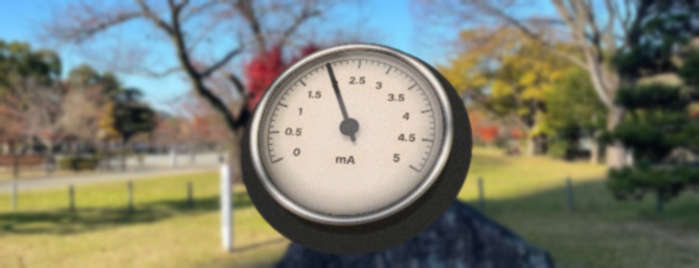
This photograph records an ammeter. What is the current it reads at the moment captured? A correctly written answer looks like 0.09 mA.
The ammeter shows 2 mA
